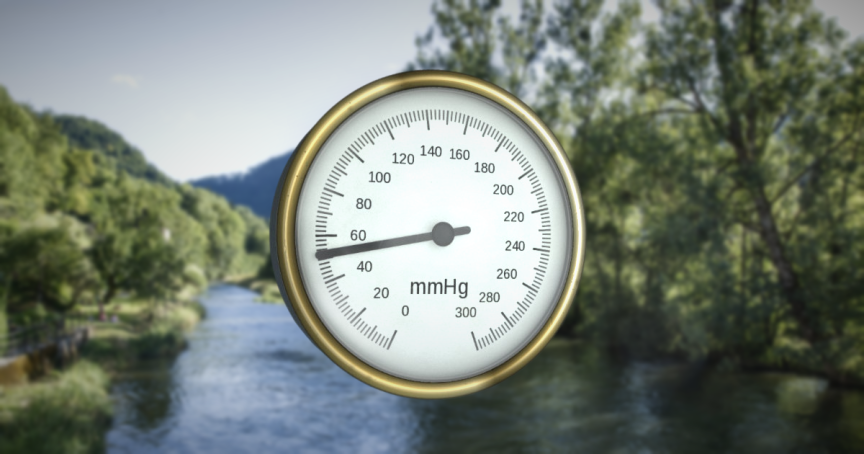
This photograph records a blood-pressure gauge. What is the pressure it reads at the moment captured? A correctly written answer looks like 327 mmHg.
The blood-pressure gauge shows 52 mmHg
